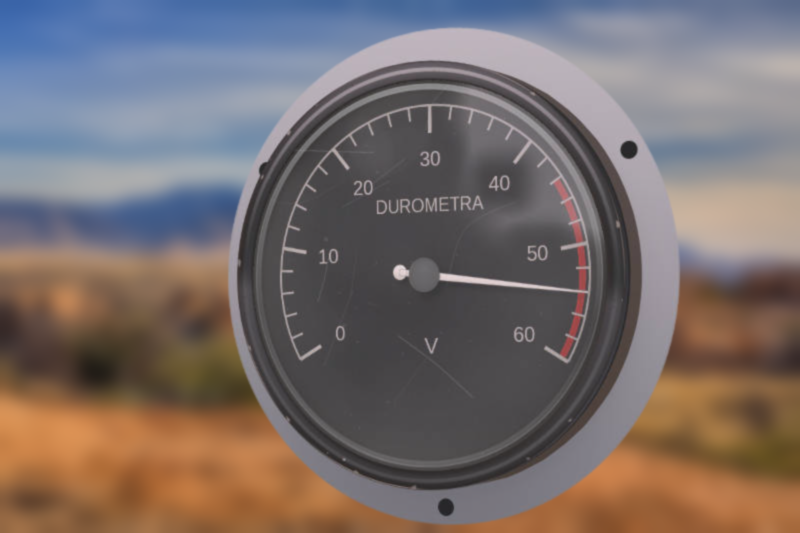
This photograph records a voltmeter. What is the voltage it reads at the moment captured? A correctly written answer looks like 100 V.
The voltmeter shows 54 V
